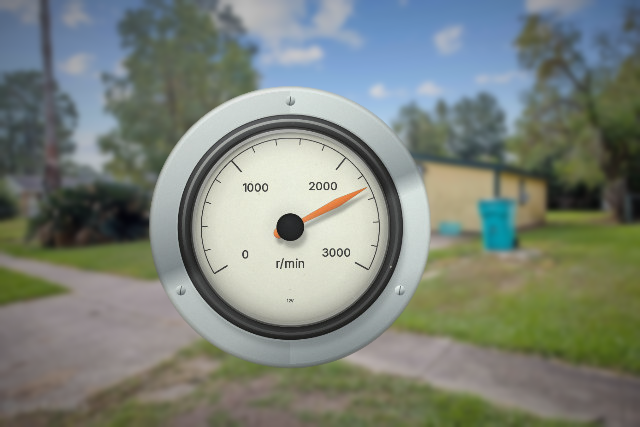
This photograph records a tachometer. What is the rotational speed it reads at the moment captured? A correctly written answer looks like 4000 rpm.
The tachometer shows 2300 rpm
